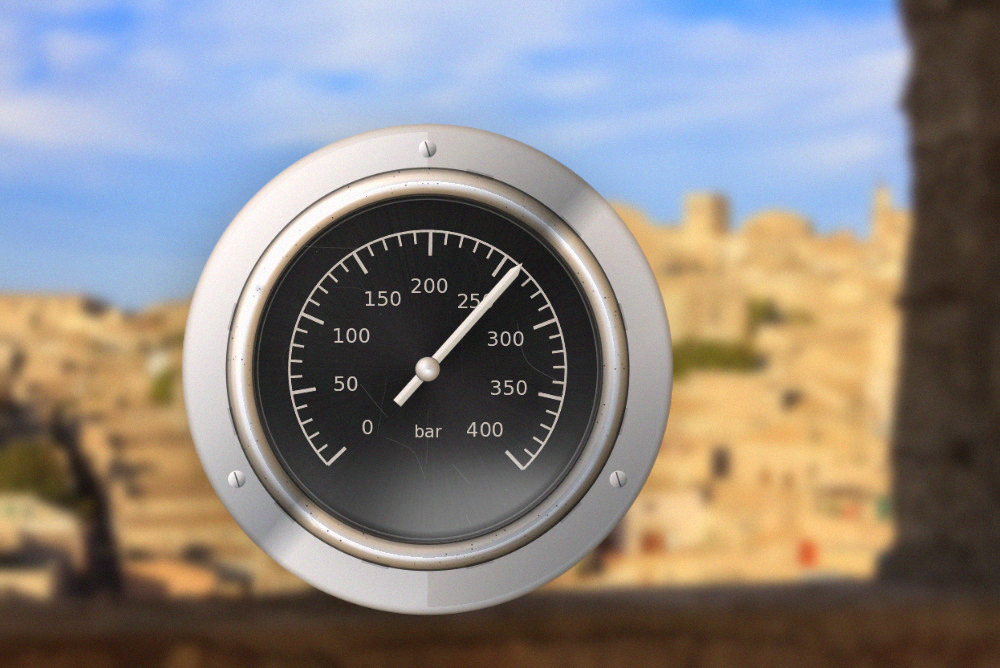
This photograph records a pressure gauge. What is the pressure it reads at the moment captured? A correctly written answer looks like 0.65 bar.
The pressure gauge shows 260 bar
